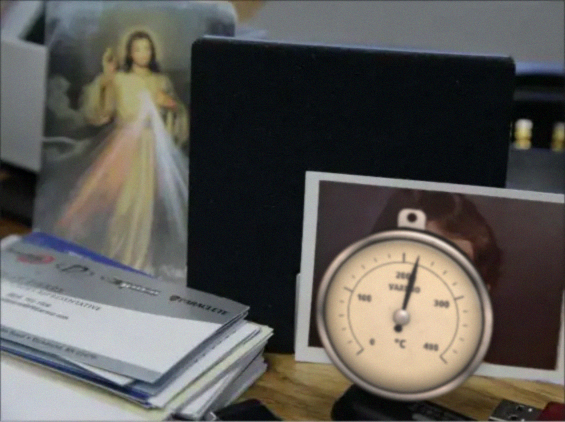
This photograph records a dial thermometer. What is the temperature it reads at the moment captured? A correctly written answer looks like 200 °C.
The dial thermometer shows 220 °C
